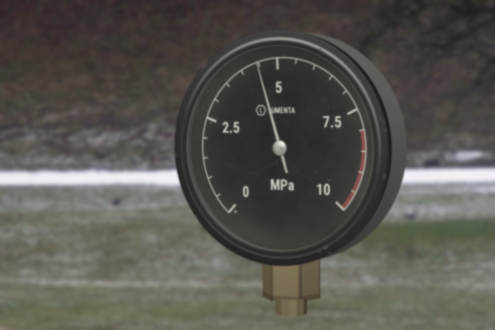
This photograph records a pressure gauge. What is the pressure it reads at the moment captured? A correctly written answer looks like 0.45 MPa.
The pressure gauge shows 4.5 MPa
